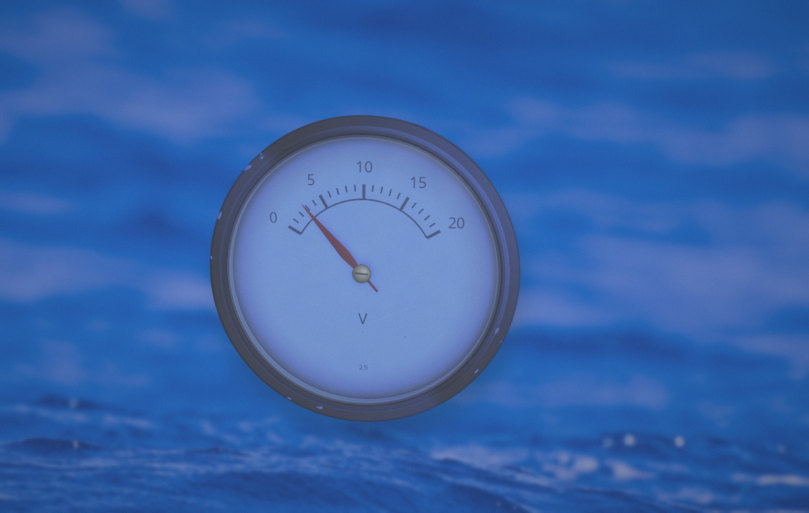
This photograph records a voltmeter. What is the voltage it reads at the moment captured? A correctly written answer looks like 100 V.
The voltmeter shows 3 V
